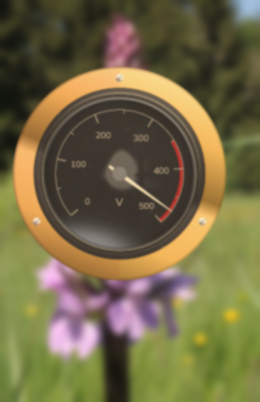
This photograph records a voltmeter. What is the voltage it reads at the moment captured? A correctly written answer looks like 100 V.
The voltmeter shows 475 V
